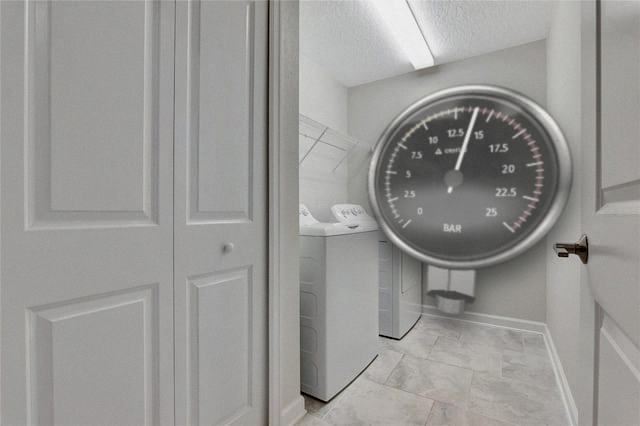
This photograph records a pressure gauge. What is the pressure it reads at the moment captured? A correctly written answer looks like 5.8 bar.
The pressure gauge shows 14 bar
